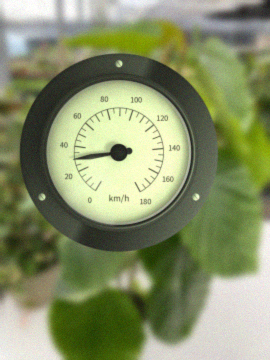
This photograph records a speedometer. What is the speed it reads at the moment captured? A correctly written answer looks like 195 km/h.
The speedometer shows 30 km/h
